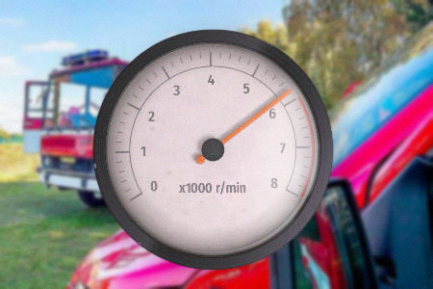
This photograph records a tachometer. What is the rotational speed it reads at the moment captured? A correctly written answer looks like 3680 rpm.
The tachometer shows 5800 rpm
